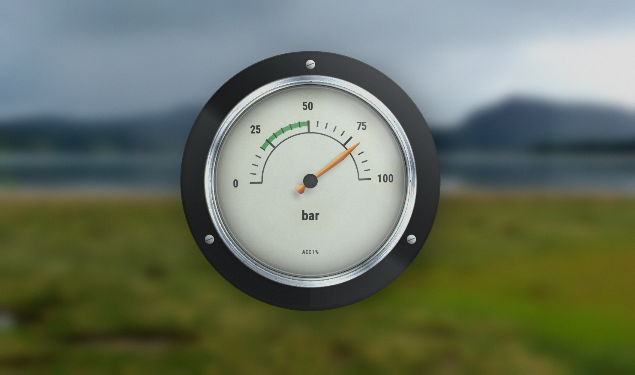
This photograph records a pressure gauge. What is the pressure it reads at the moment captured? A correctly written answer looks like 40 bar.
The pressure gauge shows 80 bar
